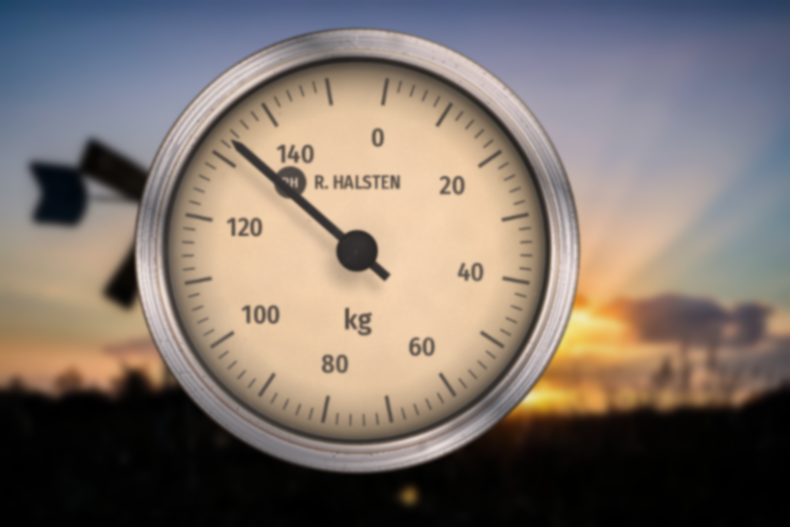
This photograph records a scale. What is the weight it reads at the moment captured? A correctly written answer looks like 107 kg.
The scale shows 133 kg
